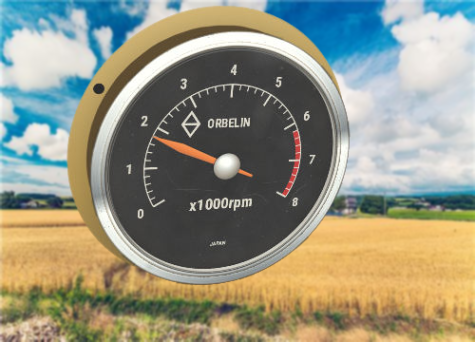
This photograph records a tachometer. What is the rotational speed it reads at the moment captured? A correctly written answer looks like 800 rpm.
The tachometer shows 1800 rpm
